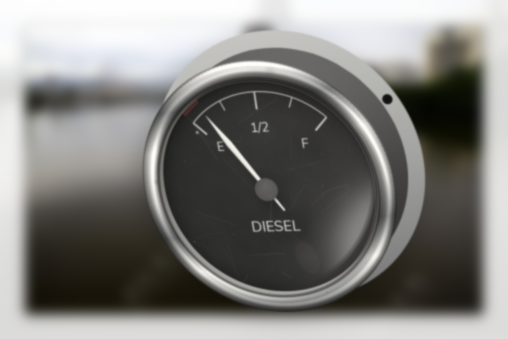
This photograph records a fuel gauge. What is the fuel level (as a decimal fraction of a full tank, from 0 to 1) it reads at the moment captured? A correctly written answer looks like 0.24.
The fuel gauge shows 0.125
